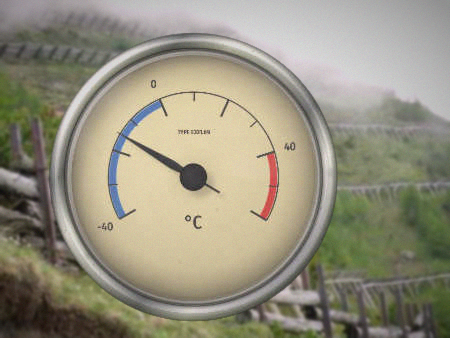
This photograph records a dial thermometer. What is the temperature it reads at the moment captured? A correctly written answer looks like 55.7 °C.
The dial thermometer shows -15 °C
